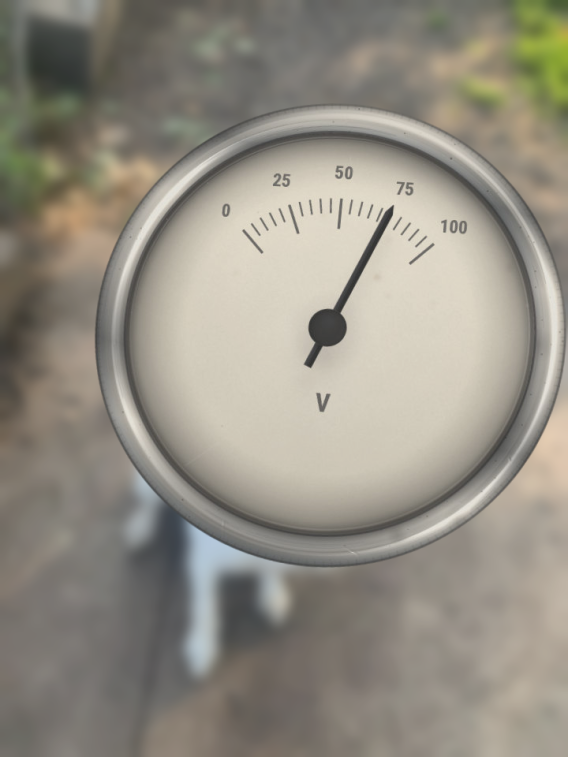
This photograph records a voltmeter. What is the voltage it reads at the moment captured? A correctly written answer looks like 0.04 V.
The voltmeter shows 75 V
